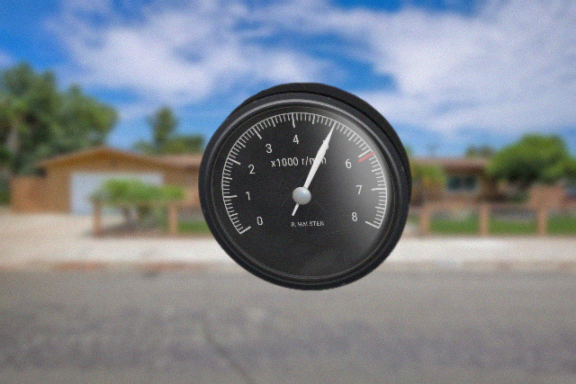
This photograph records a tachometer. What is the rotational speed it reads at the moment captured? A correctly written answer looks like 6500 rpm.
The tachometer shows 5000 rpm
